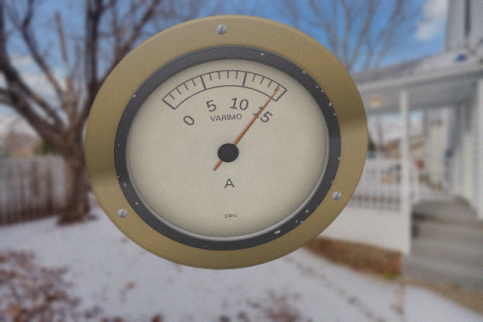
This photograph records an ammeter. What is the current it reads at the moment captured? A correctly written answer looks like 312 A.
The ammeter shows 14 A
